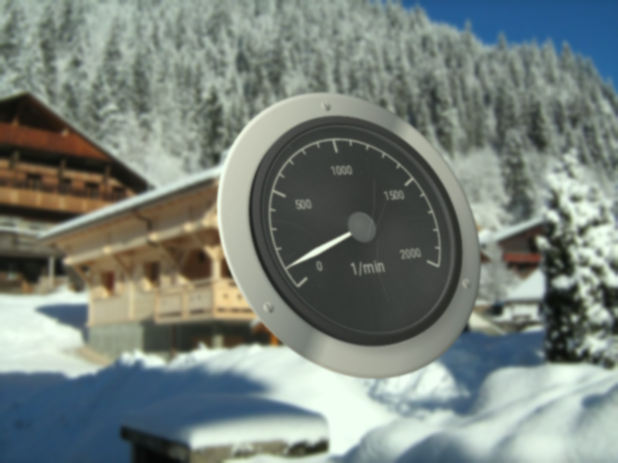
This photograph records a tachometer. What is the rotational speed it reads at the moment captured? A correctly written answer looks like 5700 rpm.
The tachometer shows 100 rpm
